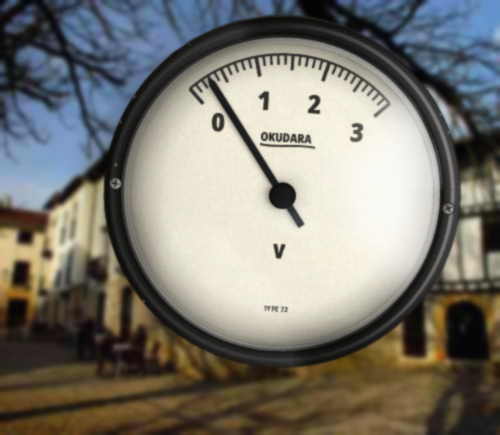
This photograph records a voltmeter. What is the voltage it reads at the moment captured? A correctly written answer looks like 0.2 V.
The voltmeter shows 0.3 V
